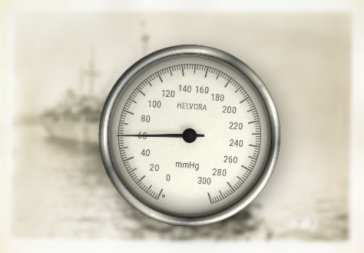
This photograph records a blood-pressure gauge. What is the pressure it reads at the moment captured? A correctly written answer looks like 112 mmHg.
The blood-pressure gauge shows 60 mmHg
